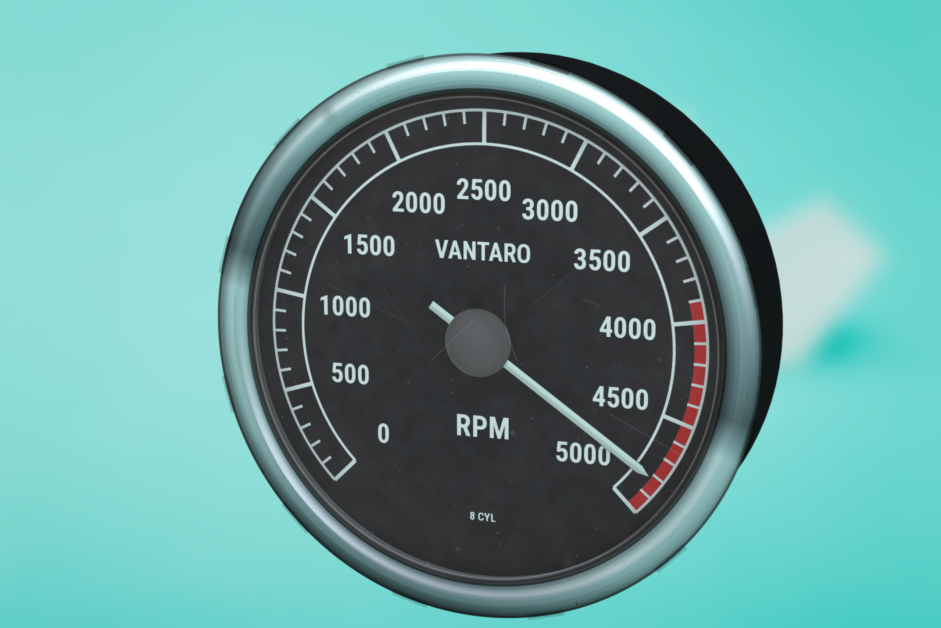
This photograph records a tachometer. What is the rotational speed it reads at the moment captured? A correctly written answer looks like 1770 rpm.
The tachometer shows 4800 rpm
